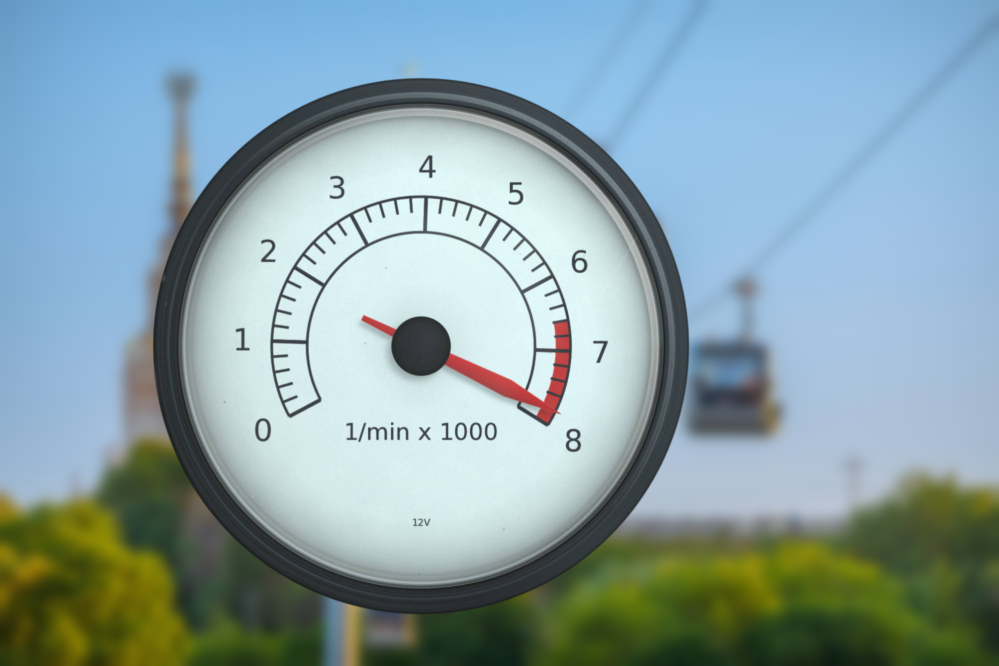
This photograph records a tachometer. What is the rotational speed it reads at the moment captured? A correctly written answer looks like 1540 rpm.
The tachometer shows 7800 rpm
